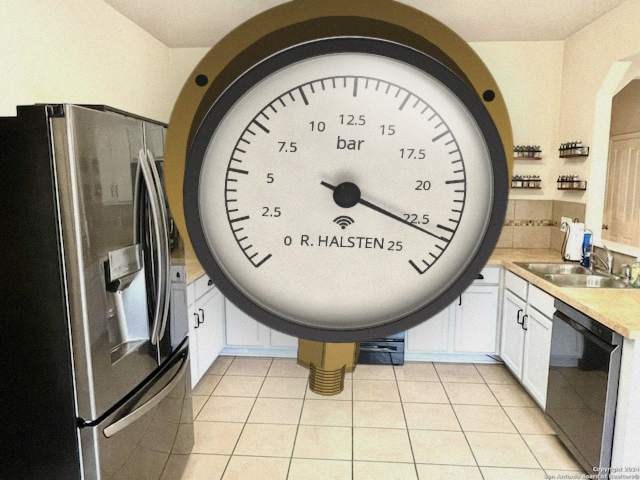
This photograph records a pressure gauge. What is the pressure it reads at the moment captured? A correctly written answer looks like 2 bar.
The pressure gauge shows 23 bar
